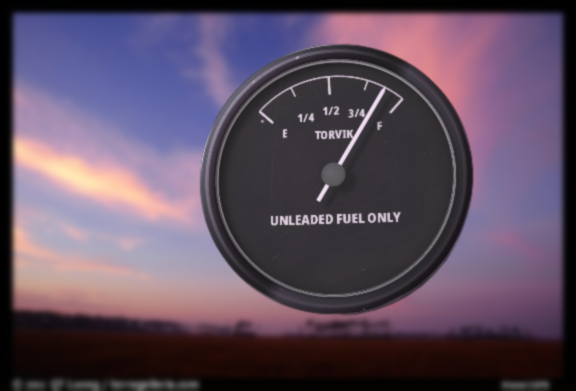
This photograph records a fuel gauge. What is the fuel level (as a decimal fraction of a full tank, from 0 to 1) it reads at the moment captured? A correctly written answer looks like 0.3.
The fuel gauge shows 0.875
